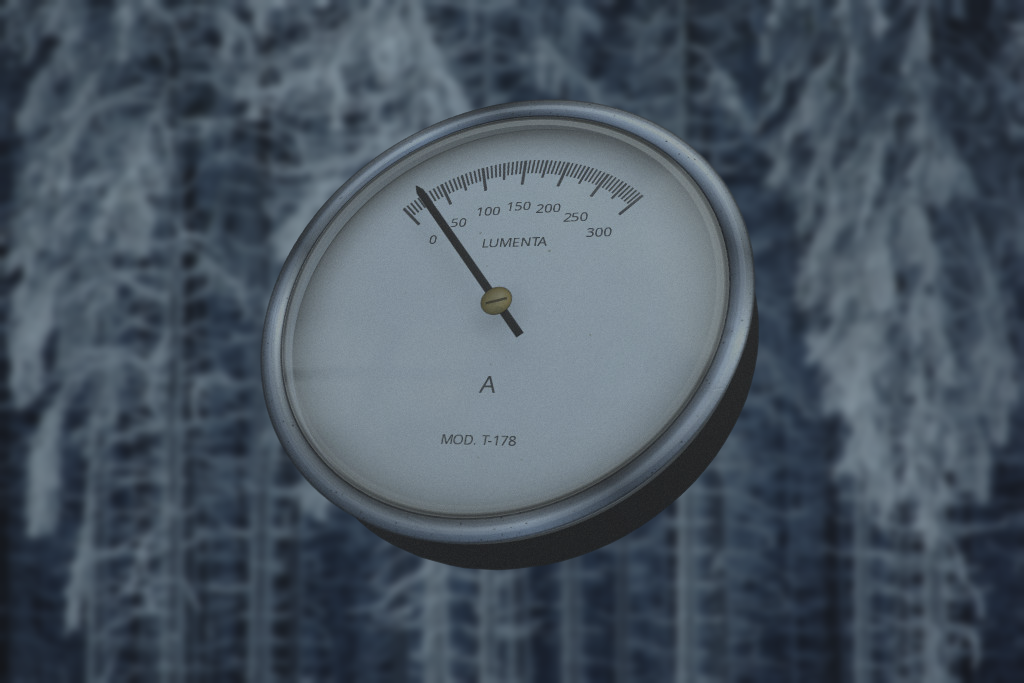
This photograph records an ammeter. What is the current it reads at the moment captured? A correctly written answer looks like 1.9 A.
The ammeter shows 25 A
